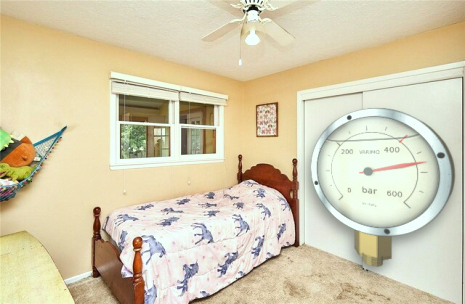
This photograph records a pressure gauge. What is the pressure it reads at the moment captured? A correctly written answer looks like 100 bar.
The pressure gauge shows 475 bar
